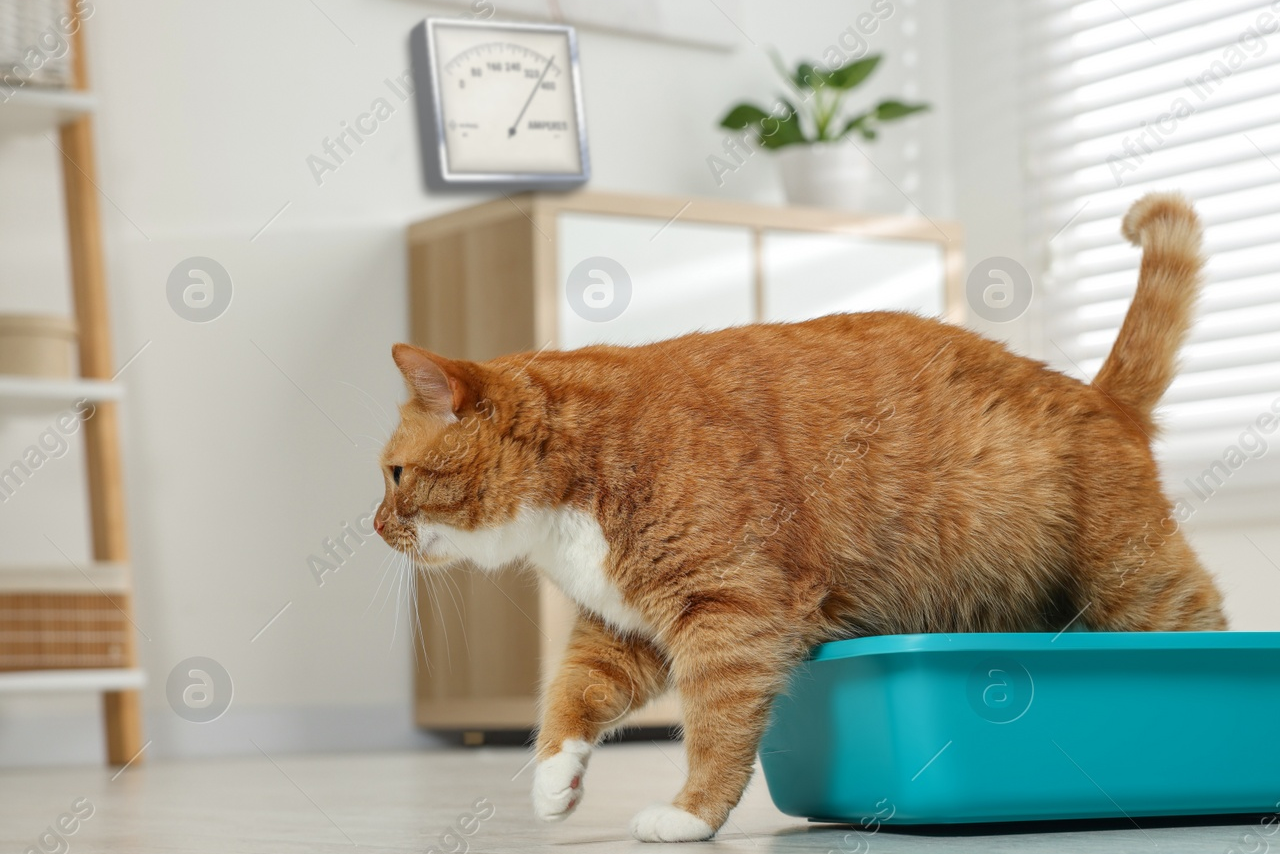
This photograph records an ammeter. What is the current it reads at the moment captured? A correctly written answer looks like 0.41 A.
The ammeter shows 360 A
